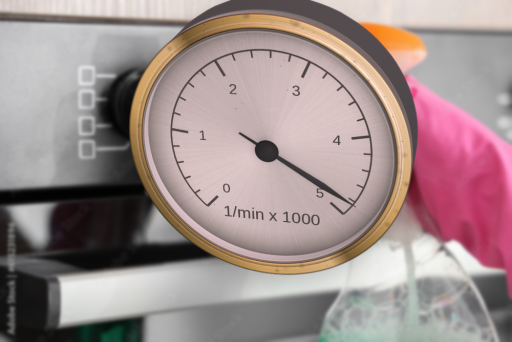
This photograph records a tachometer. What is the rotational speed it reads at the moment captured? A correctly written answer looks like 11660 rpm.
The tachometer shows 4800 rpm
